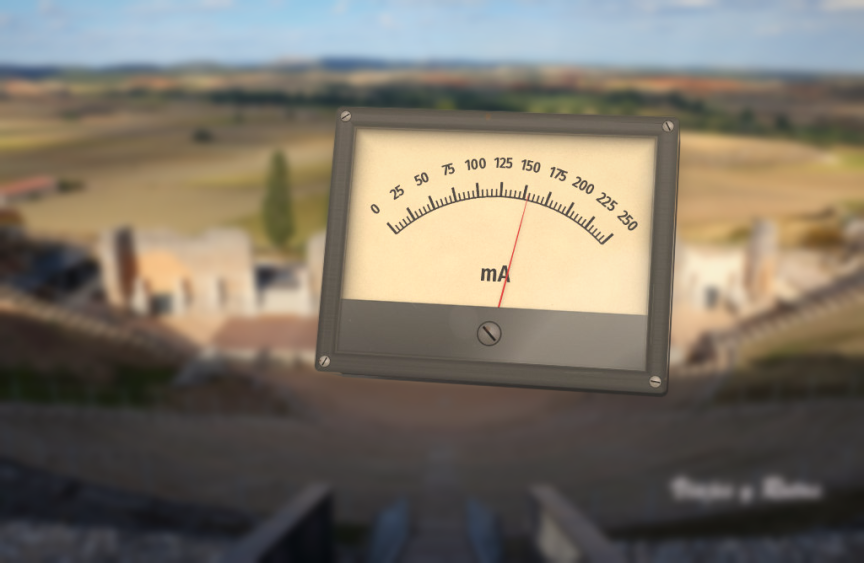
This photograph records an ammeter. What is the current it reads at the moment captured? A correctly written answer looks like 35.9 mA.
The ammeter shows 155 mA
